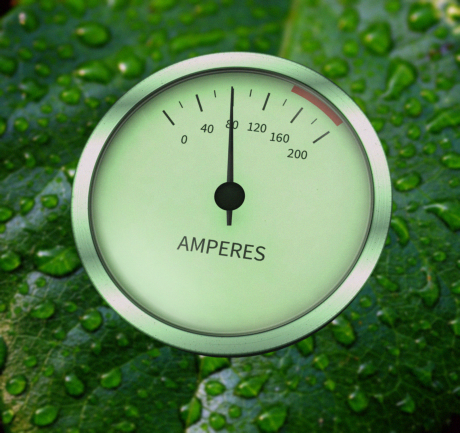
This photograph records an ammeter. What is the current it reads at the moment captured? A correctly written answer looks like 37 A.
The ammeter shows 80 A
